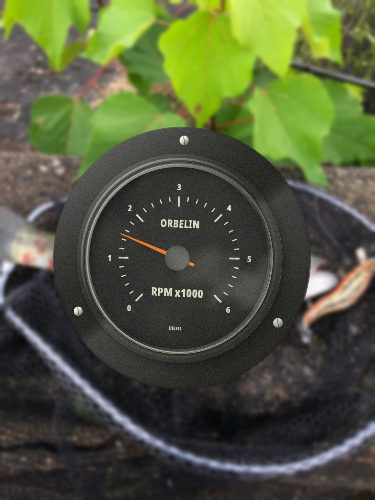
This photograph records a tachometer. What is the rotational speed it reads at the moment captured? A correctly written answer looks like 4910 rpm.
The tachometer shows 1500 rpm
